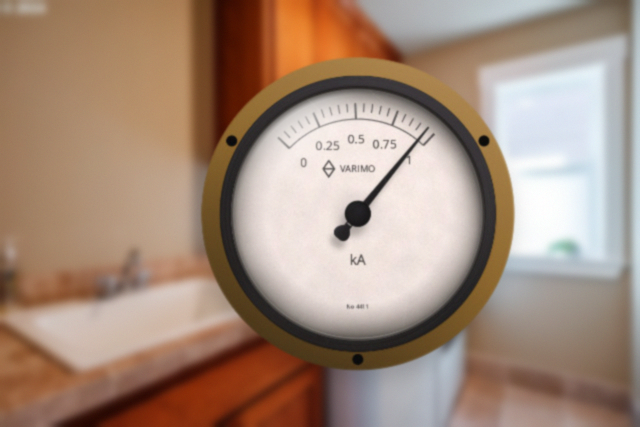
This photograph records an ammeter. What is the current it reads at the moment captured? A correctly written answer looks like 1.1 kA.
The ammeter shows 0.95 kA
